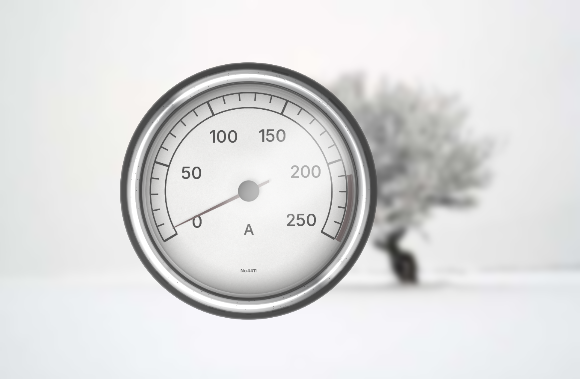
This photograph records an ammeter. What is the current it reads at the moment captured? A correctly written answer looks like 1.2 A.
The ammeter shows 5 A
